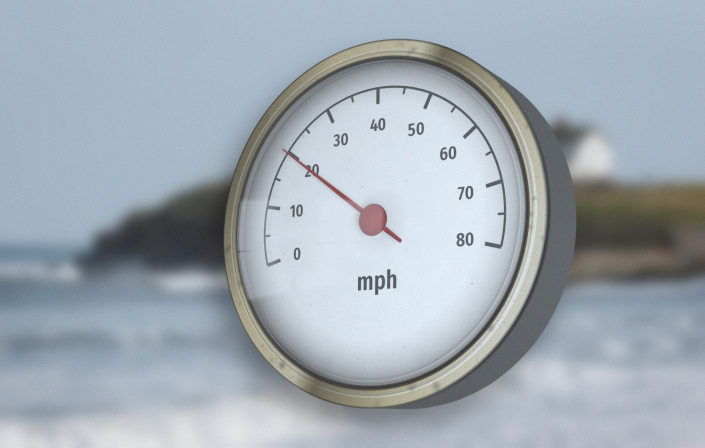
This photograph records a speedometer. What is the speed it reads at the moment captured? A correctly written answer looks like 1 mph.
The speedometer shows 20 mph
